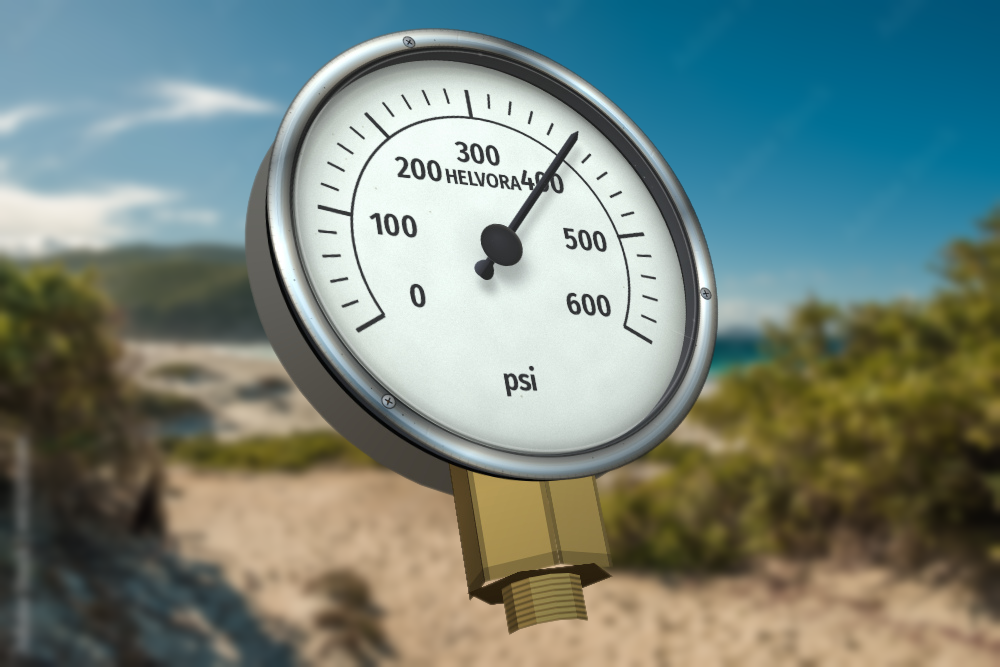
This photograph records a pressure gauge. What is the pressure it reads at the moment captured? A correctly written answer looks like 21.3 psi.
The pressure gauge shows 400 psi
